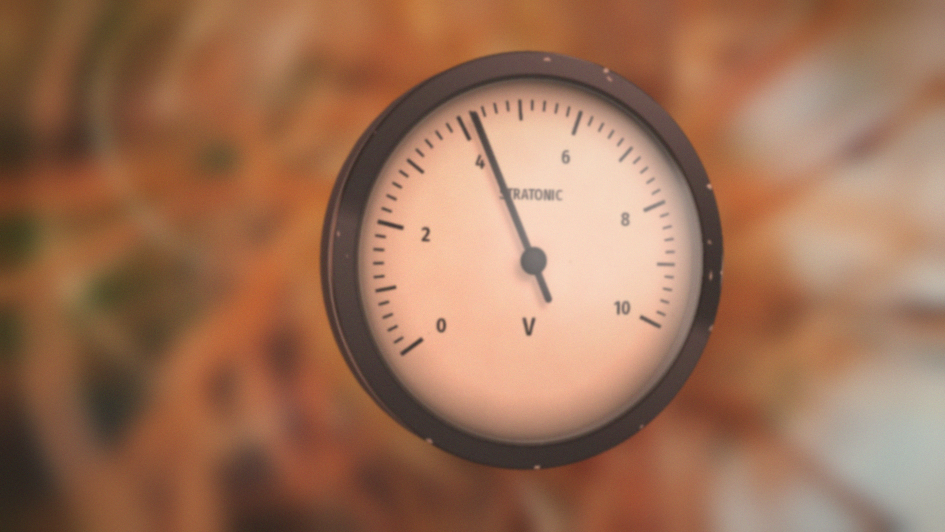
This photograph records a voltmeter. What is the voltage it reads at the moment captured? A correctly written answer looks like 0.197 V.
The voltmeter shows 4.2 V
